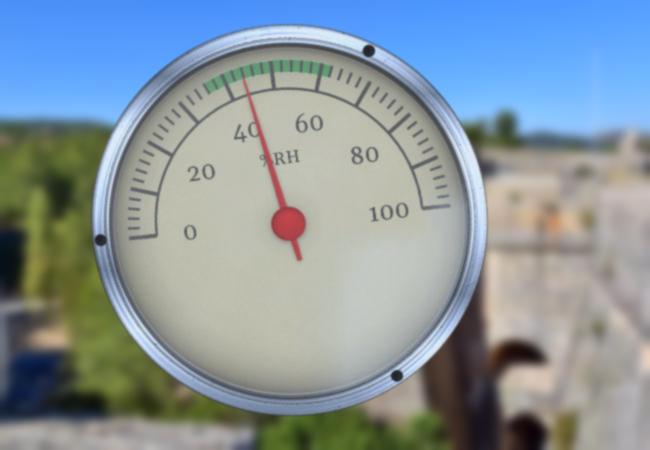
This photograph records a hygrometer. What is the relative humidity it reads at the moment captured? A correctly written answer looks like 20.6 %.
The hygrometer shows 44 %
